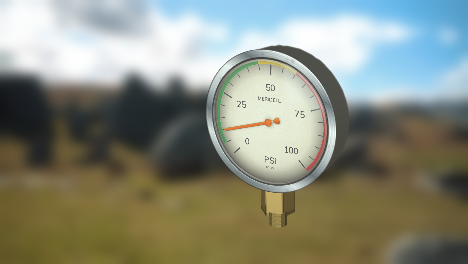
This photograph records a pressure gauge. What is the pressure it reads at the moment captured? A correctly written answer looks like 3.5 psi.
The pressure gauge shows 10 psi
